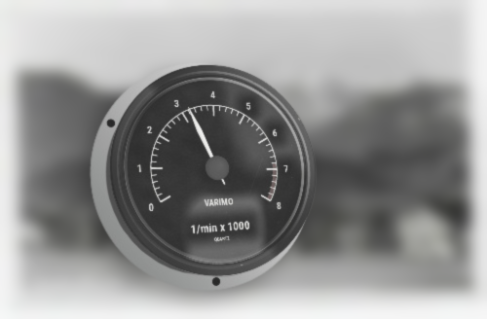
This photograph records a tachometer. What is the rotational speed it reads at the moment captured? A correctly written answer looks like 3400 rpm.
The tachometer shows 3200 rpm
